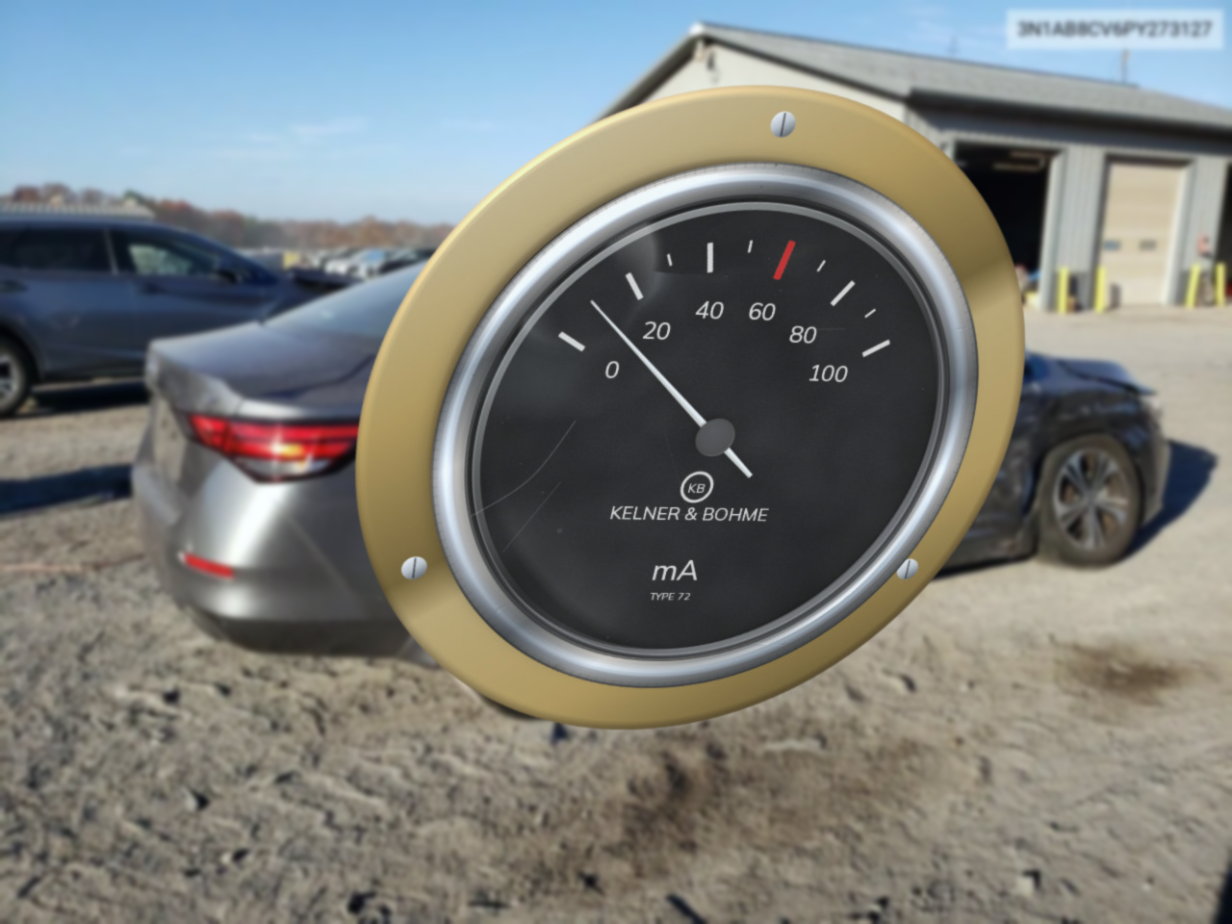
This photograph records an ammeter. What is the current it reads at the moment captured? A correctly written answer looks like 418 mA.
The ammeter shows 10 mA
